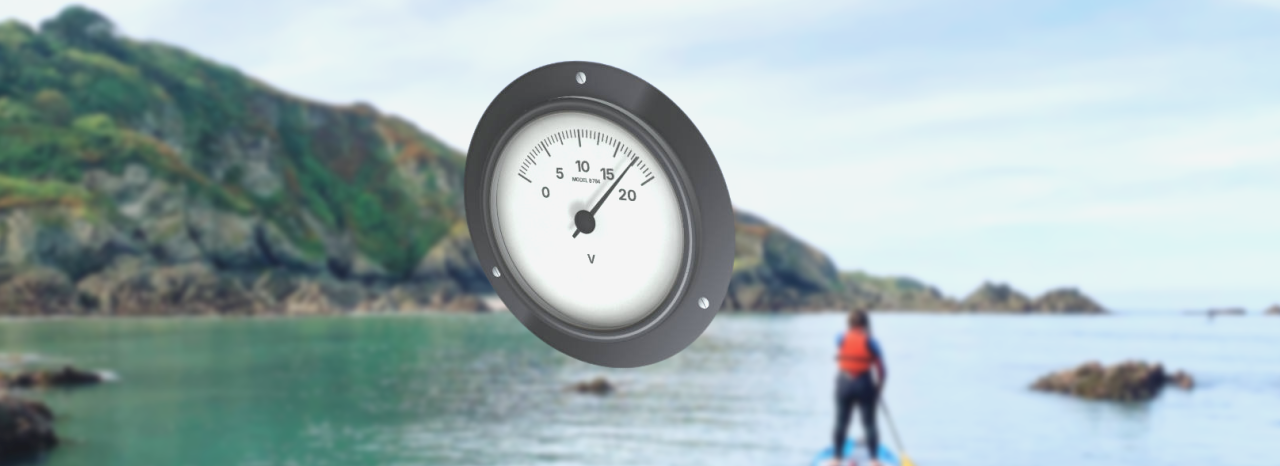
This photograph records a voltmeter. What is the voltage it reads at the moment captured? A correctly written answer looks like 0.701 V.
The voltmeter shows 17.5 V
